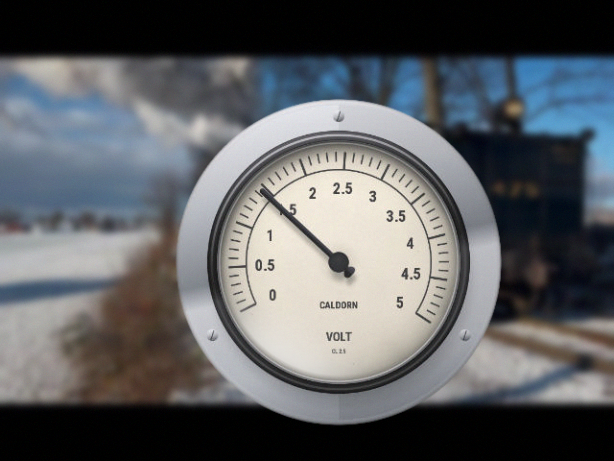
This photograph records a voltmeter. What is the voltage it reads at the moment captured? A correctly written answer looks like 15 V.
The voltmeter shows 1.45 V
